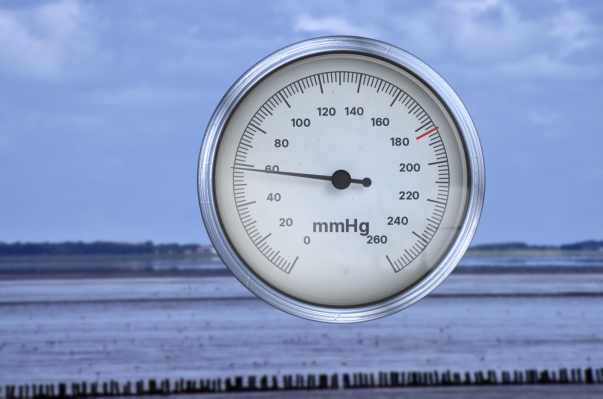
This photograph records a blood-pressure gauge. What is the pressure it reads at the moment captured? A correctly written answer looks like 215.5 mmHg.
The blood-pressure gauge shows 58 mmHg
